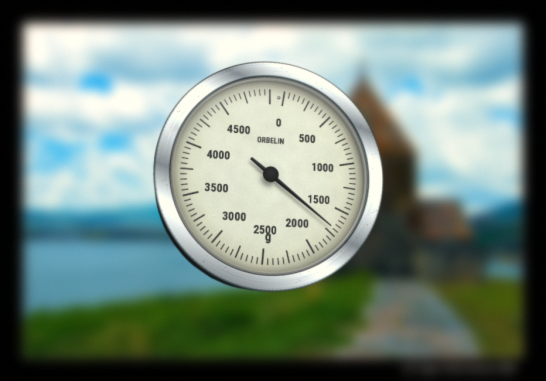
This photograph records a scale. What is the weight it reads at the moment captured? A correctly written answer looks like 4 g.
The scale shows 1700 g
